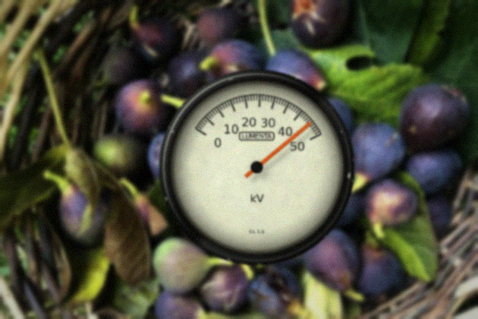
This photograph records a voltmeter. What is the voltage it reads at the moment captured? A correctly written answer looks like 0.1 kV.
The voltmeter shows 45 kV
